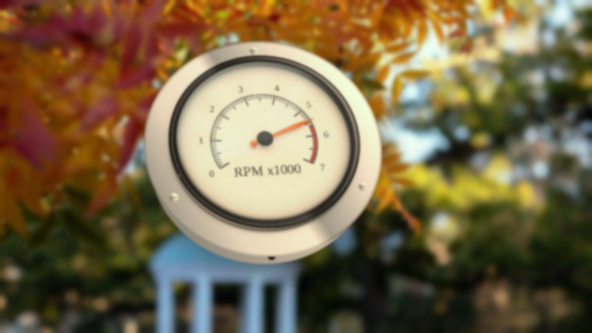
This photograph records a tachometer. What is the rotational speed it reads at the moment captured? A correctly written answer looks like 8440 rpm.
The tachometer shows 5500 rpm
